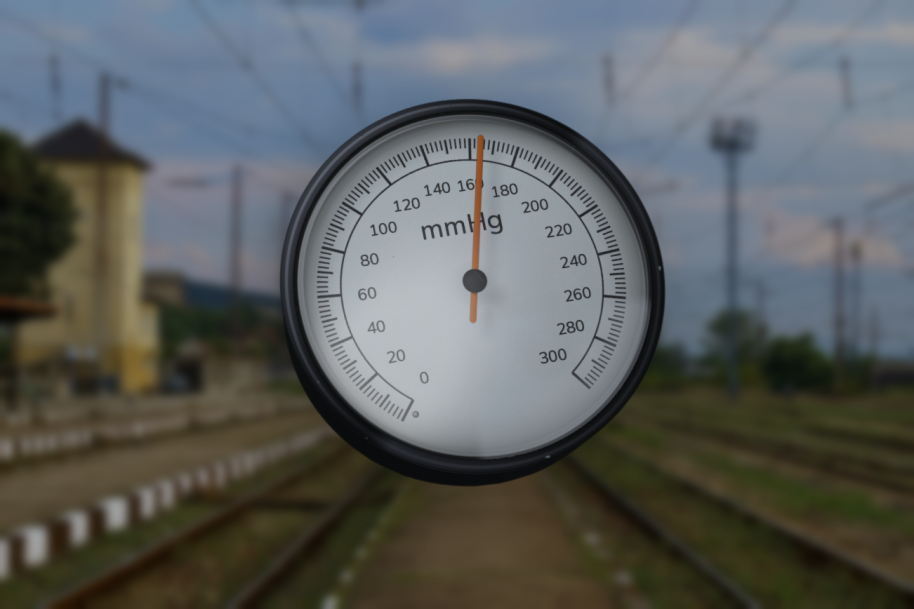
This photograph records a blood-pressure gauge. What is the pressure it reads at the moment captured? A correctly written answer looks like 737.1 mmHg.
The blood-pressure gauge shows 164 mmHg
